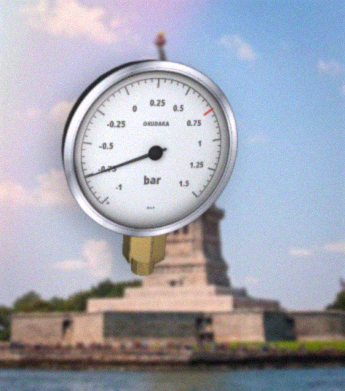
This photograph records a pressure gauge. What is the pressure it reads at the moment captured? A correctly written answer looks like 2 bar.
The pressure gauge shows -0.75 bar
